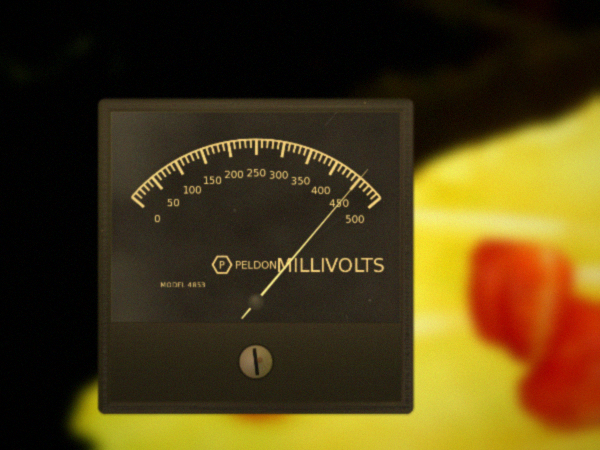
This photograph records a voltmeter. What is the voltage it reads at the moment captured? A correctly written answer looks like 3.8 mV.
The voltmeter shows 450 mV
